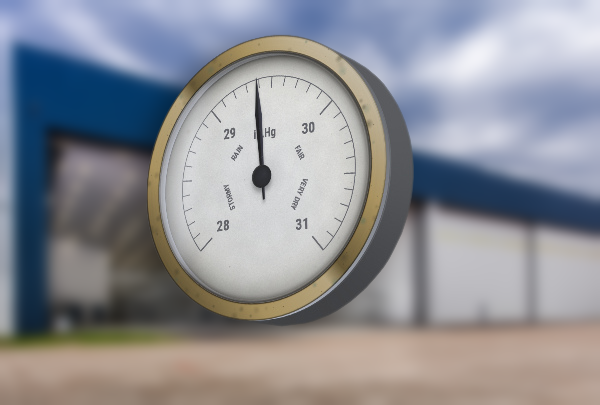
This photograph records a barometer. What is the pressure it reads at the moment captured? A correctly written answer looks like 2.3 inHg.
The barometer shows 29.4 inHg
